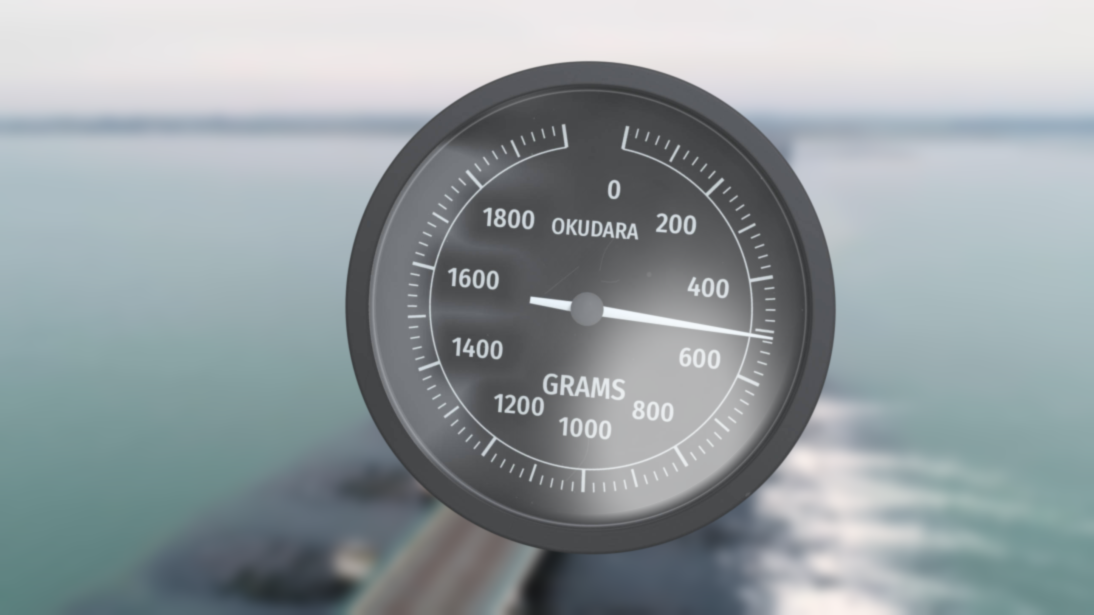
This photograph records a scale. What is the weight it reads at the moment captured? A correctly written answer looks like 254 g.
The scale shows 510 g
